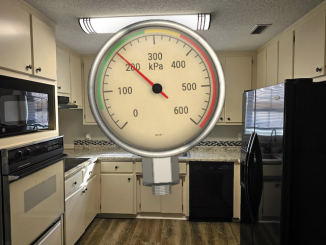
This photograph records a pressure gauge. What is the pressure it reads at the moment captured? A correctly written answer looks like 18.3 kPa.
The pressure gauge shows 200 kPa
